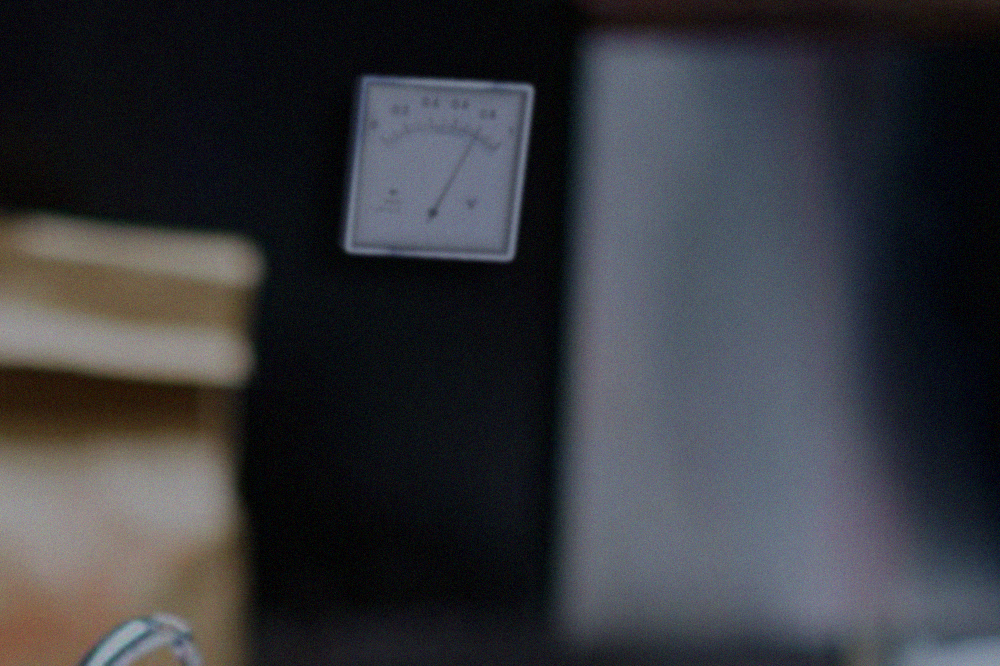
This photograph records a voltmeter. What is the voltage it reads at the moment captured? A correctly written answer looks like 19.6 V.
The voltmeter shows 0.8 V
